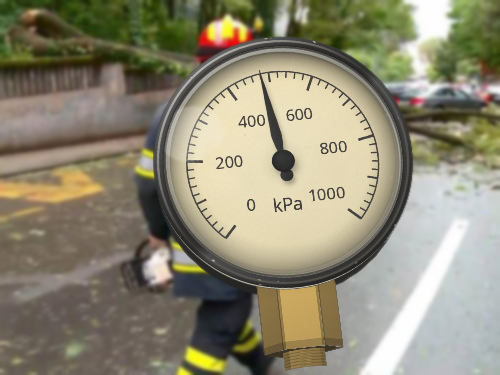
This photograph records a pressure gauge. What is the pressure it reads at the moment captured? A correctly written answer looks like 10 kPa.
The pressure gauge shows 480 kPa
